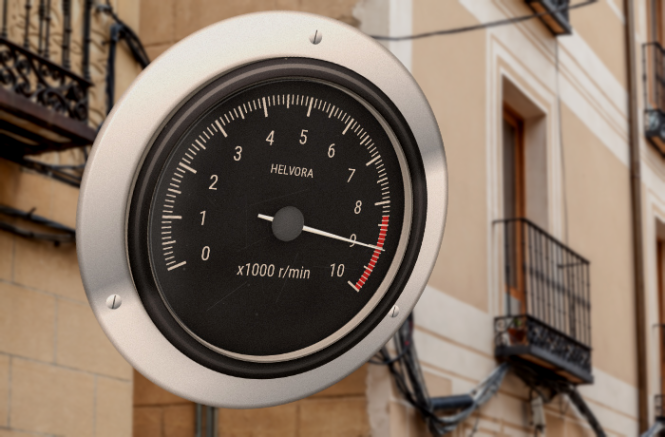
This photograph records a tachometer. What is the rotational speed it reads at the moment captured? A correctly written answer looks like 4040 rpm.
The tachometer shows 9000 rpm
